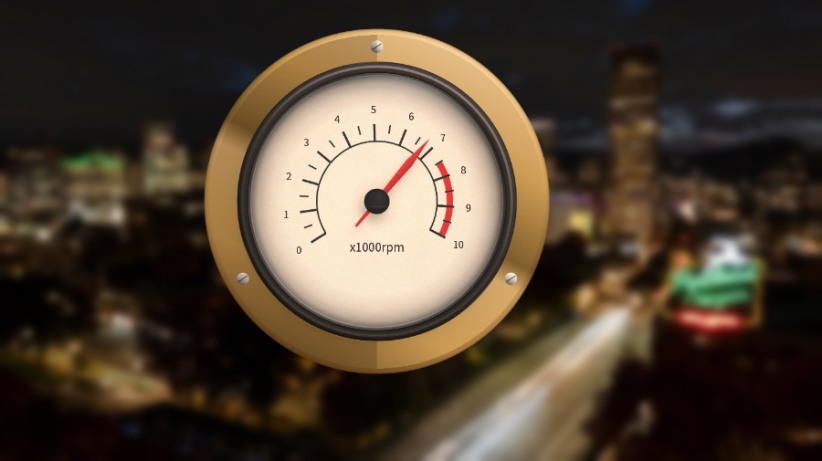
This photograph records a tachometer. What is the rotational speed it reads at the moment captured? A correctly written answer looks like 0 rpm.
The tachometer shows 6750 rpm
